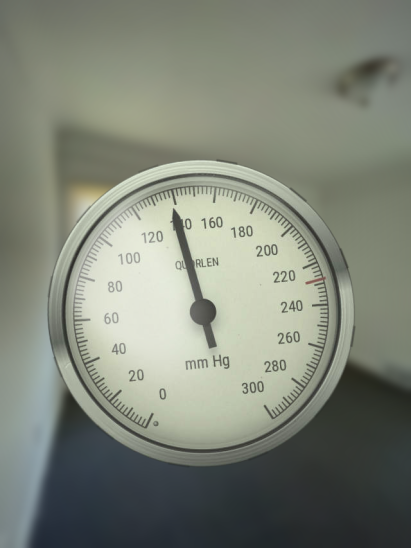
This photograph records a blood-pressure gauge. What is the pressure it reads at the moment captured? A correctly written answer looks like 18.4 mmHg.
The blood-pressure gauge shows 138 mmHg
